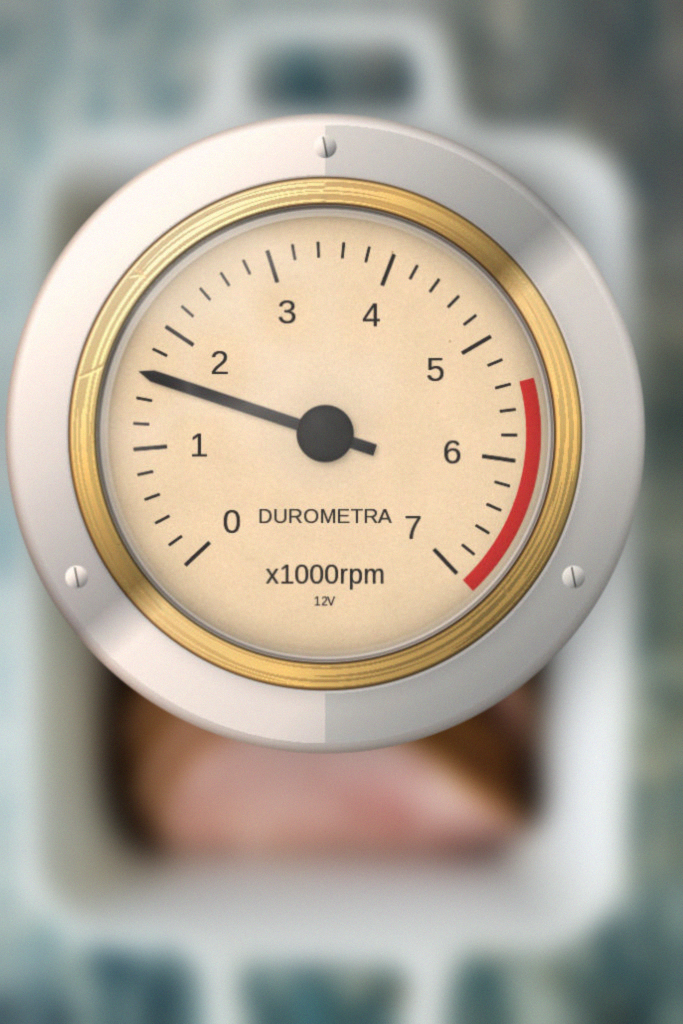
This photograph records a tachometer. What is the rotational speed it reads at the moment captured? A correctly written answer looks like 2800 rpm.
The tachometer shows 1600 rpm
